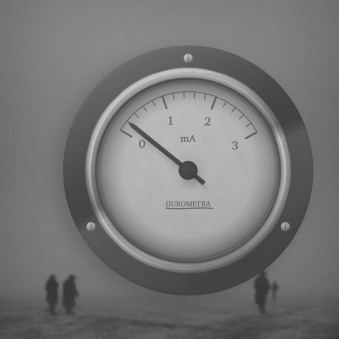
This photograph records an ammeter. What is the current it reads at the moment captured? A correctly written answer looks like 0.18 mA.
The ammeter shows 0.2 mA
